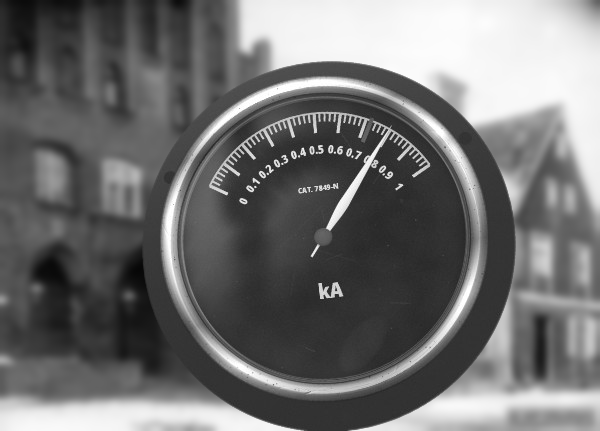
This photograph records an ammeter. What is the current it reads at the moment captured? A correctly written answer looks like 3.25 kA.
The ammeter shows 0.8 kA
